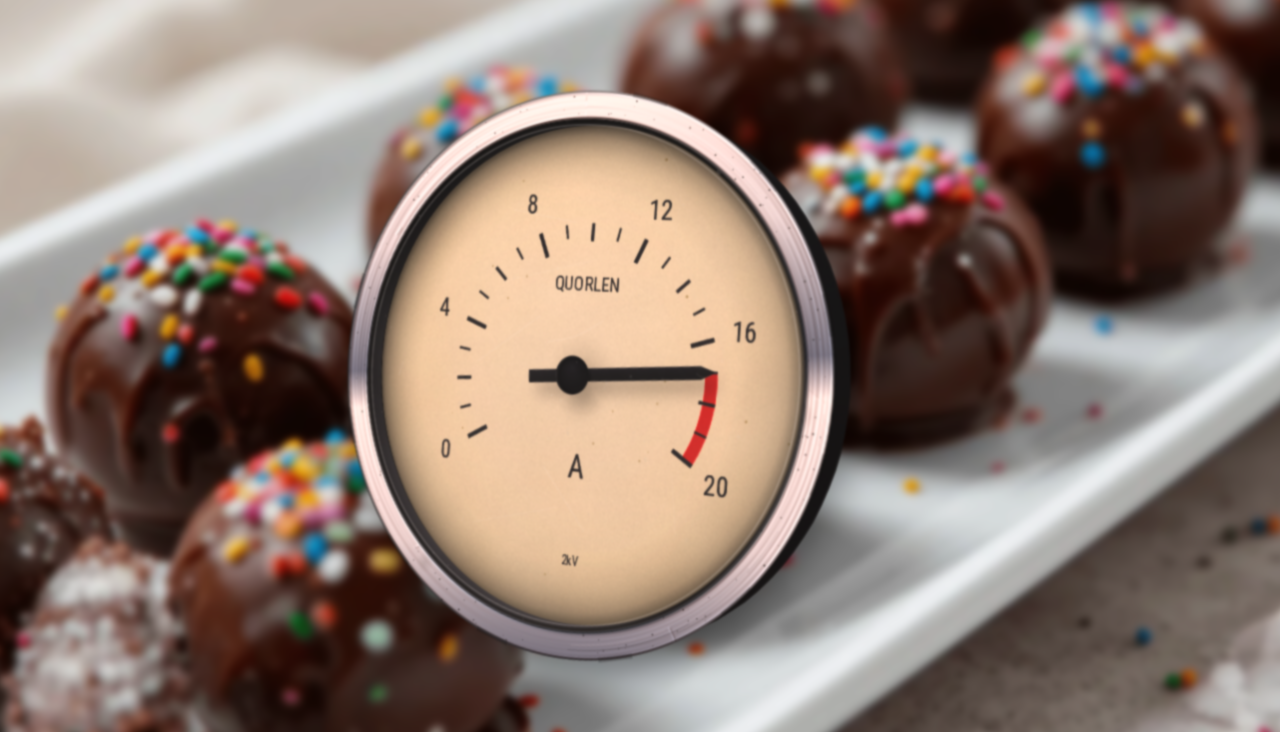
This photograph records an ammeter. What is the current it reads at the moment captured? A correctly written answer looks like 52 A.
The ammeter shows 17 A
